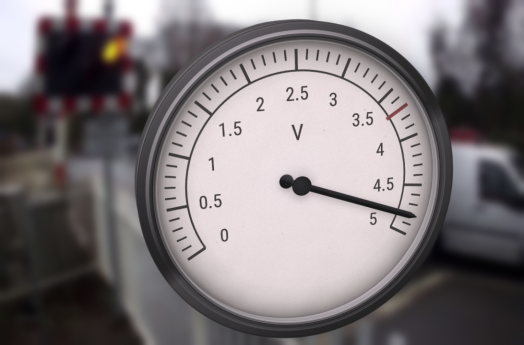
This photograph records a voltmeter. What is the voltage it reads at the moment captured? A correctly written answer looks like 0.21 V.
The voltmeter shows 4.8 V
